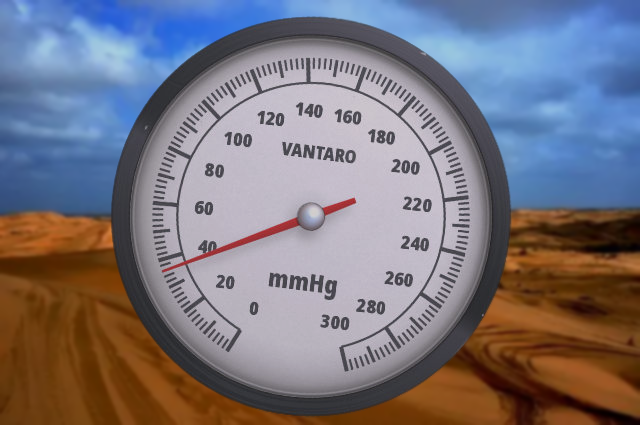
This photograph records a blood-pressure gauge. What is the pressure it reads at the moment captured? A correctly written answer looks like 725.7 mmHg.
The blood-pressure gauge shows 36 mmHg
